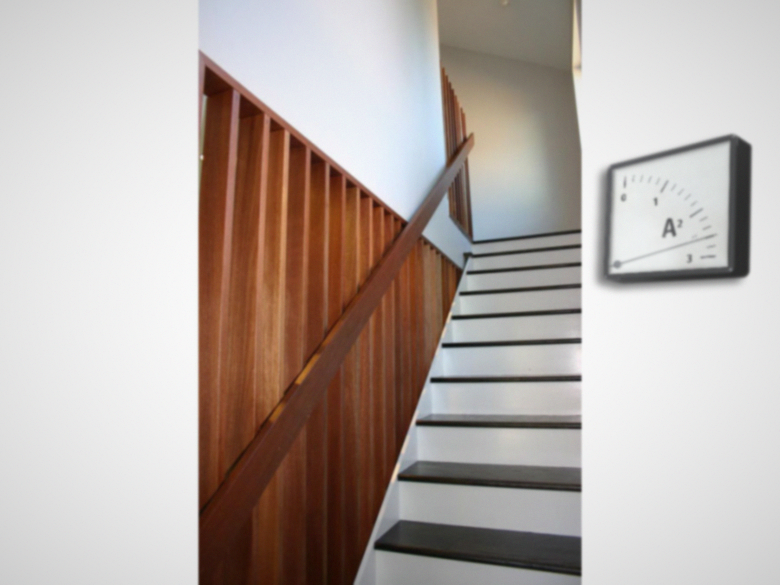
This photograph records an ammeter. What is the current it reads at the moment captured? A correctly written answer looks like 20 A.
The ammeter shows 2.6 A
